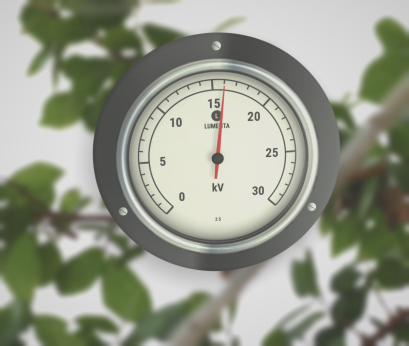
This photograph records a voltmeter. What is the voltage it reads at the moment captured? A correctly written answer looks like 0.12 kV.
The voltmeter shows 16 kV
